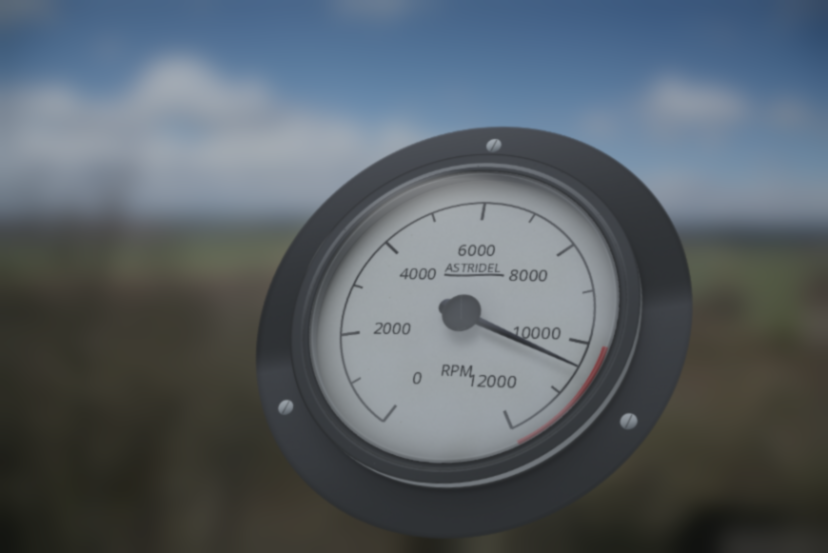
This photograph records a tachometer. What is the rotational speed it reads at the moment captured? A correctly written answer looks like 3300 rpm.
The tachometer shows 10500 rpm
